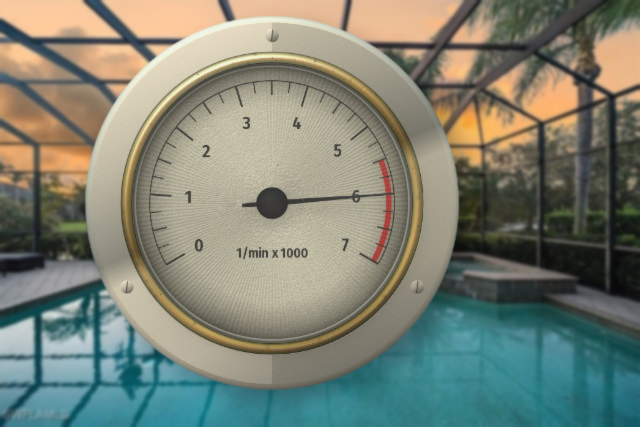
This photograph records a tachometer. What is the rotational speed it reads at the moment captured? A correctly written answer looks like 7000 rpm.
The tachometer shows 6000 rpm
